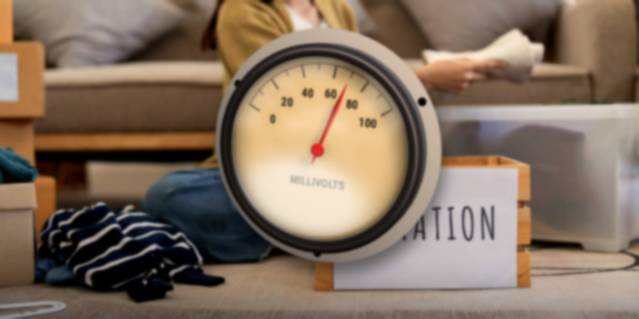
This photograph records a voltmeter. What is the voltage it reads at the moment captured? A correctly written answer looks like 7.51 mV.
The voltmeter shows 70 mV
